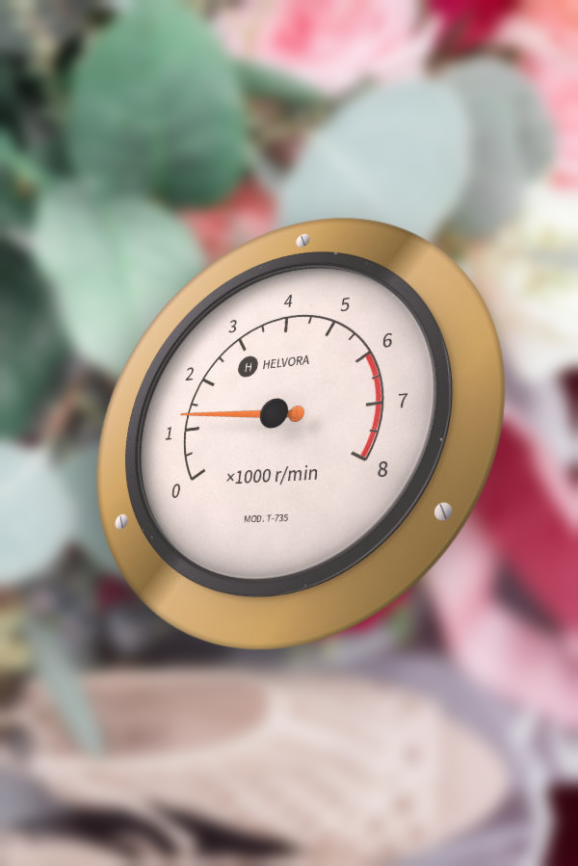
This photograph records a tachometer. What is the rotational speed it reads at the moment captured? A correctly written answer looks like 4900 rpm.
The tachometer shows 1250 rpm
